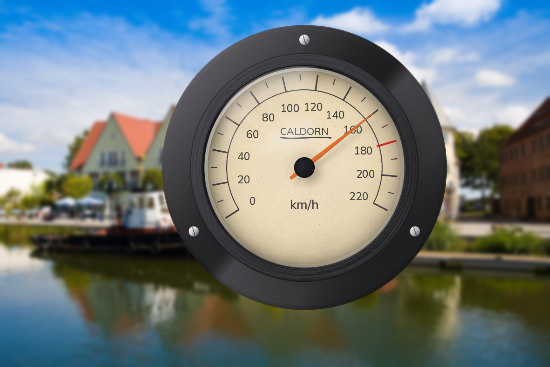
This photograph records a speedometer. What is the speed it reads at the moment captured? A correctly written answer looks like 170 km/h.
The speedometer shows 160 km/h
